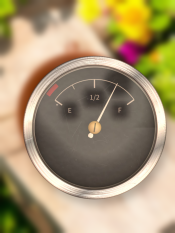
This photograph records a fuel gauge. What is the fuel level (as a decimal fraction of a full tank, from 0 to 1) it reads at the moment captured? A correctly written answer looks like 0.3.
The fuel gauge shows 0.75
